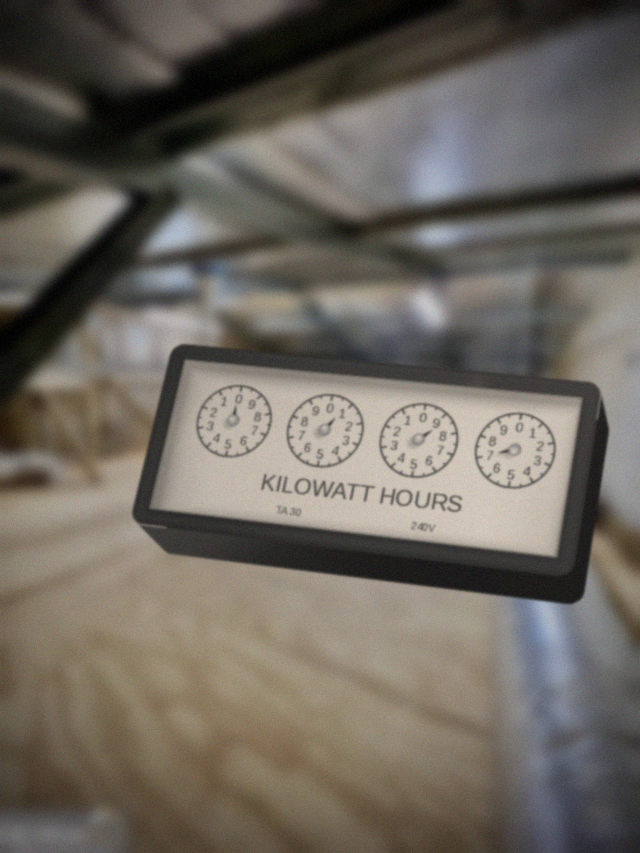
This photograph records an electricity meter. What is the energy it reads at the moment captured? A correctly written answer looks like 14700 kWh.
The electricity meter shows 87 kWh
